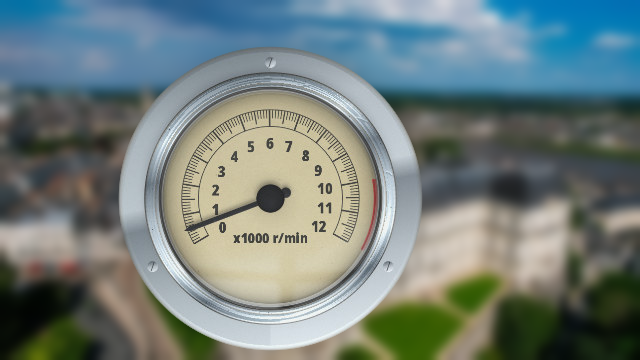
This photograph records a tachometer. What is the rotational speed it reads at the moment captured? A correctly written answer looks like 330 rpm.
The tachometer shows 500 rpm
